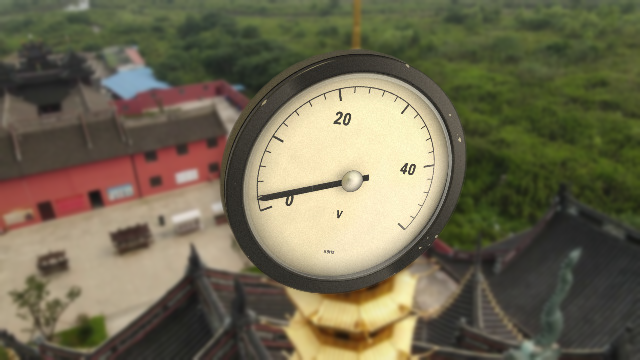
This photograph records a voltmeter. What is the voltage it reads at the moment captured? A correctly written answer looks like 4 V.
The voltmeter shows 2 V
